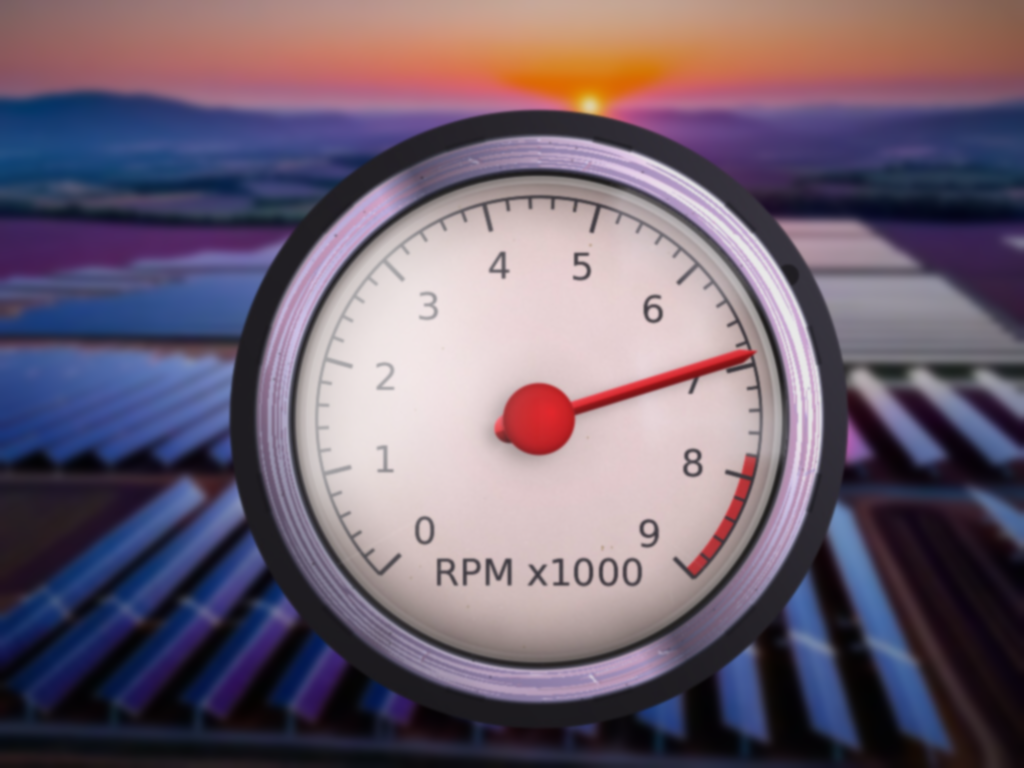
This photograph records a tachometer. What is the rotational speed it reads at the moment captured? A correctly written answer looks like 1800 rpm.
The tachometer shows 6900 rpm
